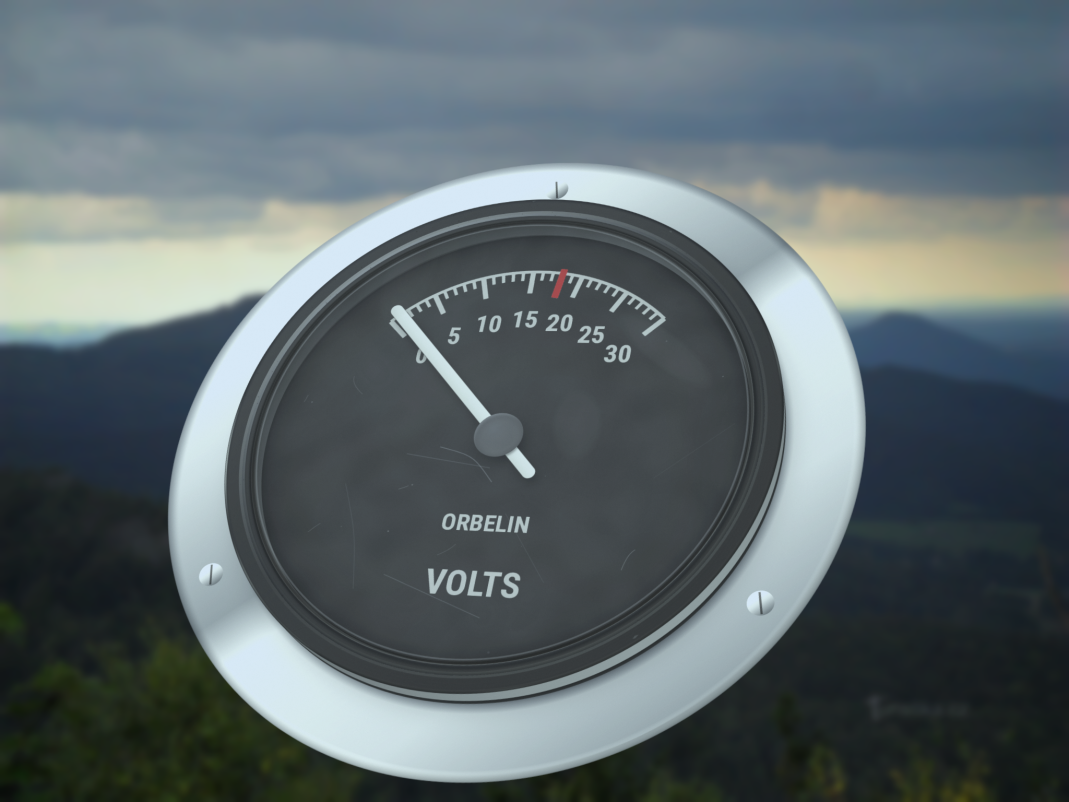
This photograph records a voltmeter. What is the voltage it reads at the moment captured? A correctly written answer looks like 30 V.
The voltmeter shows 1 V
